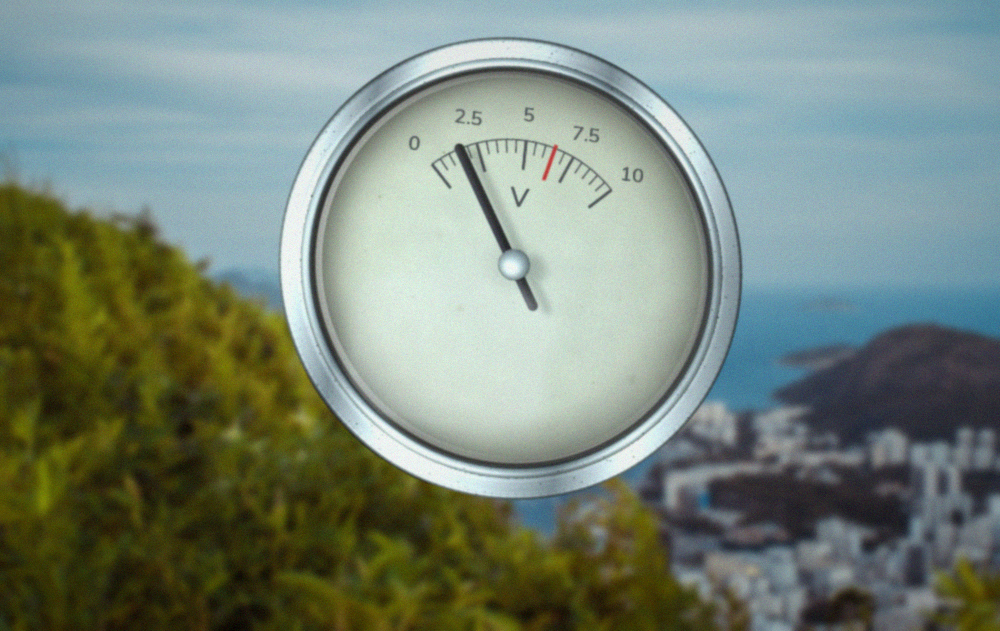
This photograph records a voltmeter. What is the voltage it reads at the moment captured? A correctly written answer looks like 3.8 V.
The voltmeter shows 1.5 V
